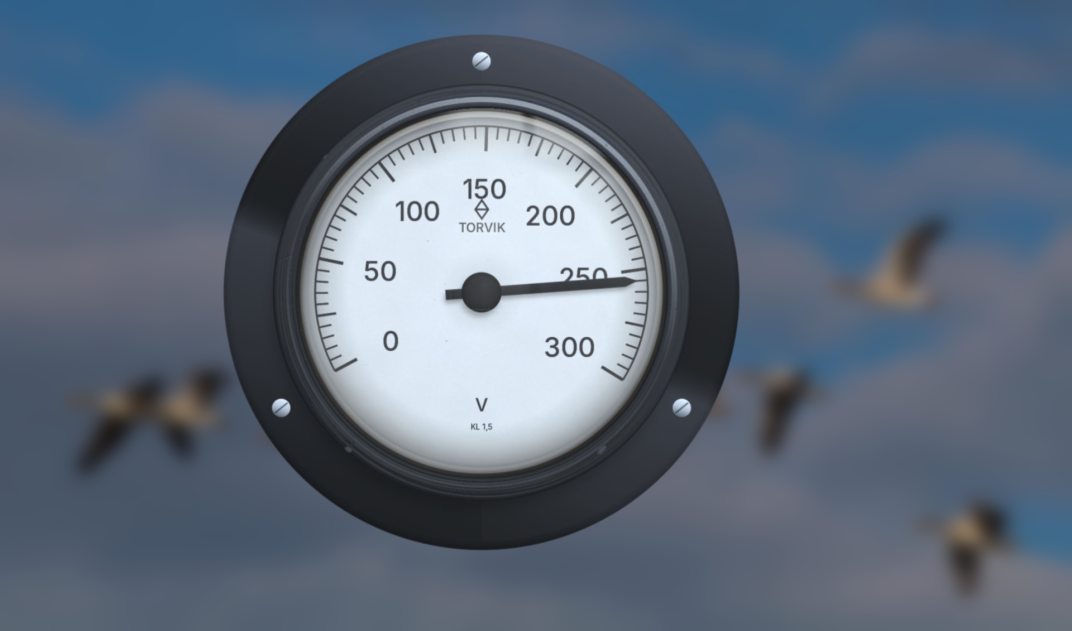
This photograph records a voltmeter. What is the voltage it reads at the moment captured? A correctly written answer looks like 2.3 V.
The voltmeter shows 255 V
